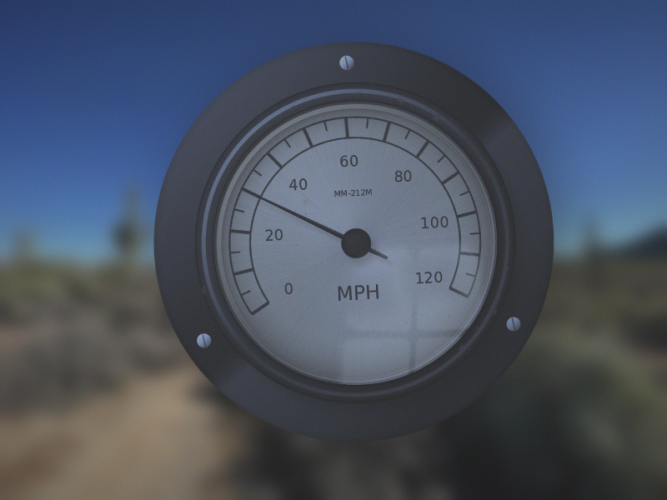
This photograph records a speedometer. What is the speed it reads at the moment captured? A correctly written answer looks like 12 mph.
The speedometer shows 30 mph
